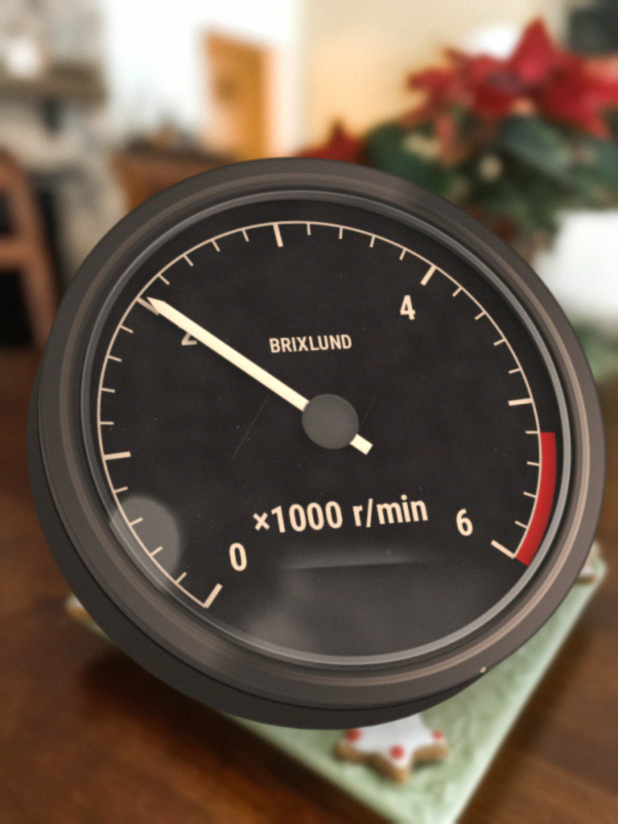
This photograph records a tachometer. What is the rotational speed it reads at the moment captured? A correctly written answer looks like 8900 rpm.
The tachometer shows 2000 rpm
